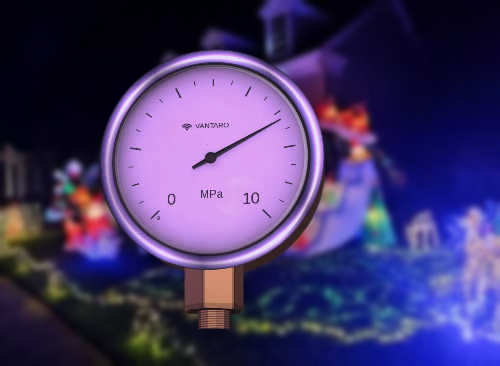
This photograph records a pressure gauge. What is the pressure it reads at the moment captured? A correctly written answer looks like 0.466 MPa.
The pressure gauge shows 7.25 MPa
